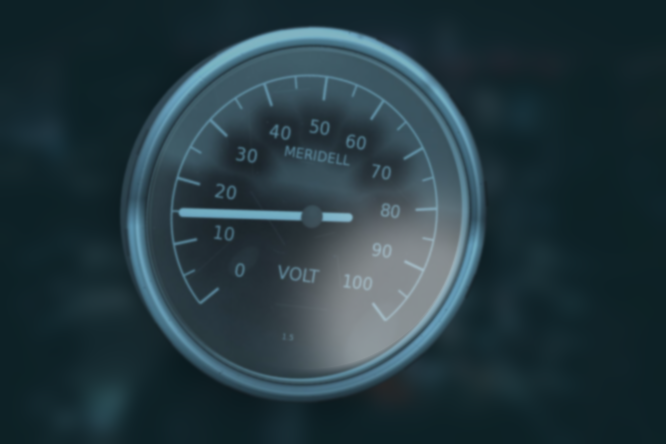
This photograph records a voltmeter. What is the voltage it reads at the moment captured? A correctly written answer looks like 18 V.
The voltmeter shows 15 V
